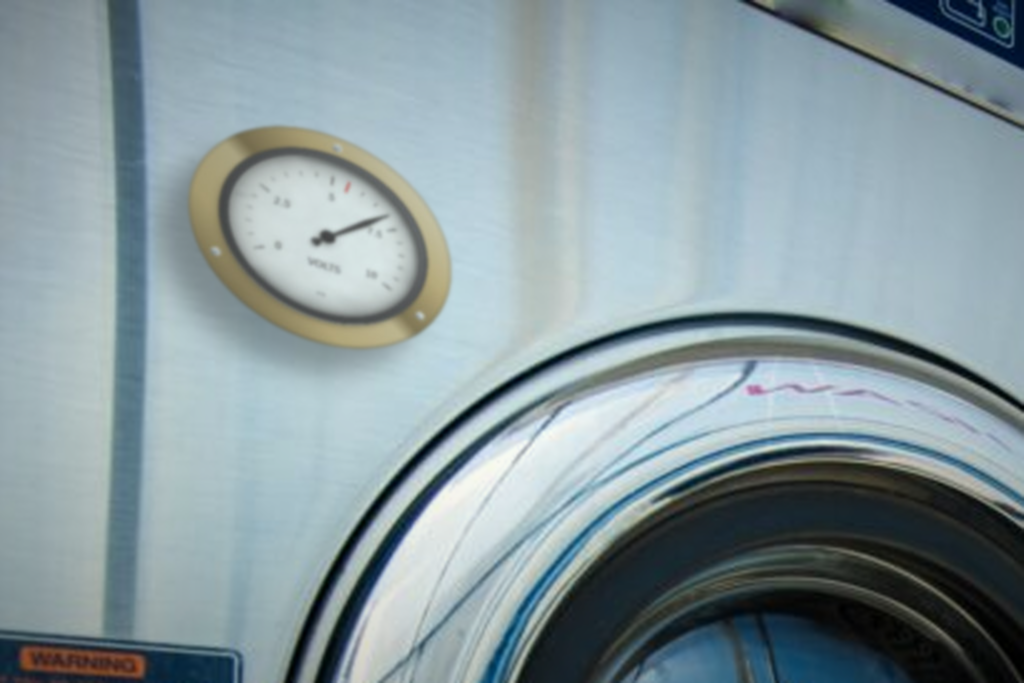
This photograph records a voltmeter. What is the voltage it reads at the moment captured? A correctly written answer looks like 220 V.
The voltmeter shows 7 V
